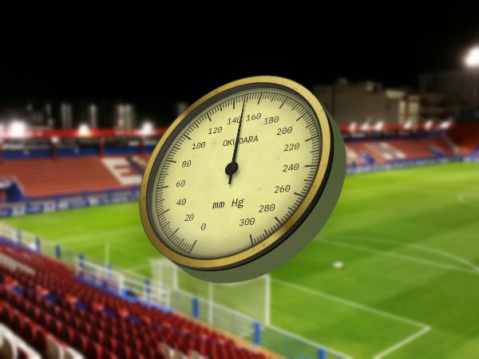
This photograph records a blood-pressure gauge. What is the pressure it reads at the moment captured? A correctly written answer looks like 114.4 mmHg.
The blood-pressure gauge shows 150 mmHg
